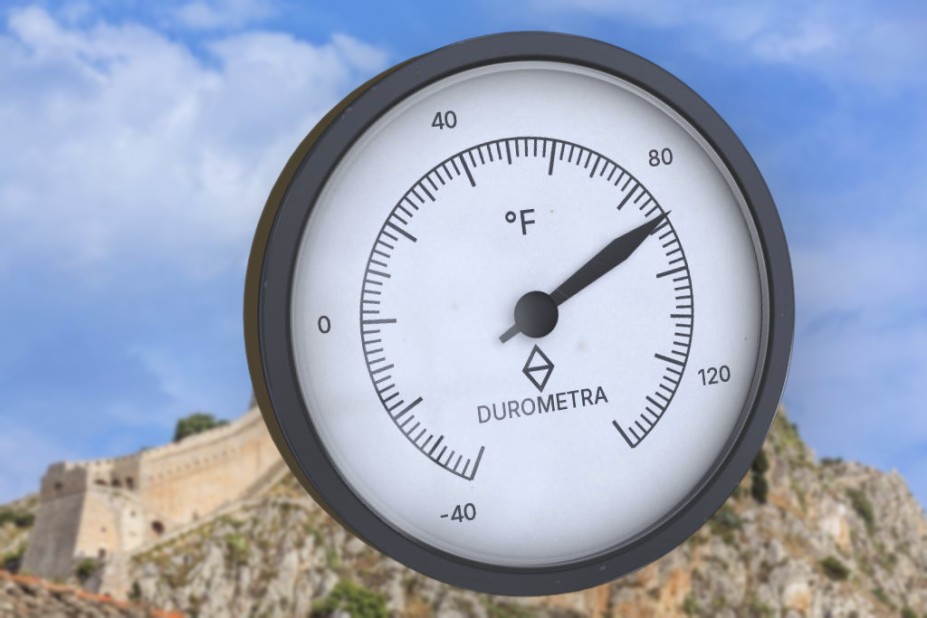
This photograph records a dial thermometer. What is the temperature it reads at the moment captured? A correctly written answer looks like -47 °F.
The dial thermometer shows 88 °F
